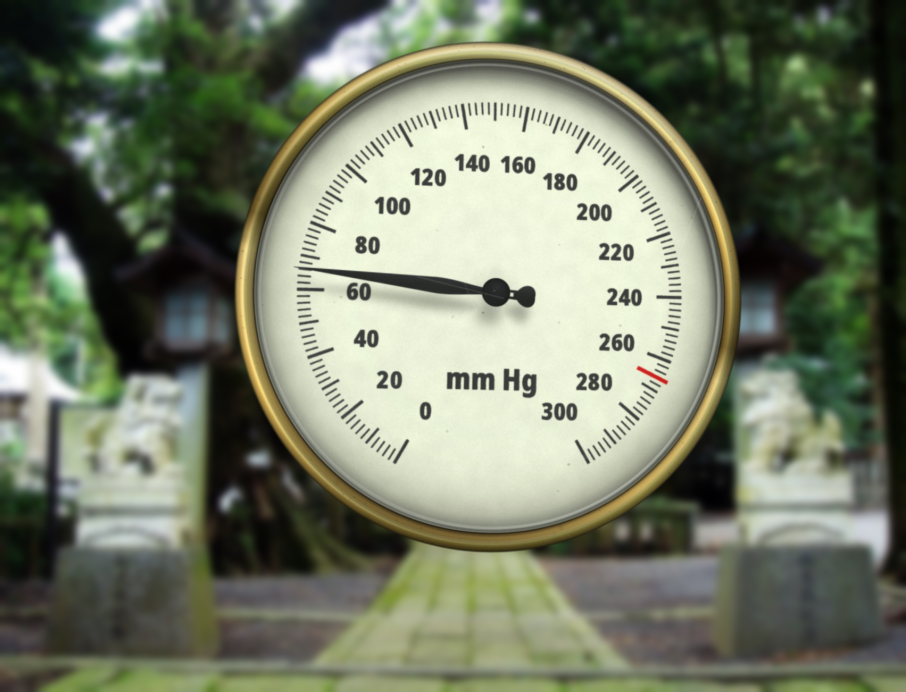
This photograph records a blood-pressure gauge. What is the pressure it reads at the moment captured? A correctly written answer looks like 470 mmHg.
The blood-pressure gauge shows 66 mmHg
